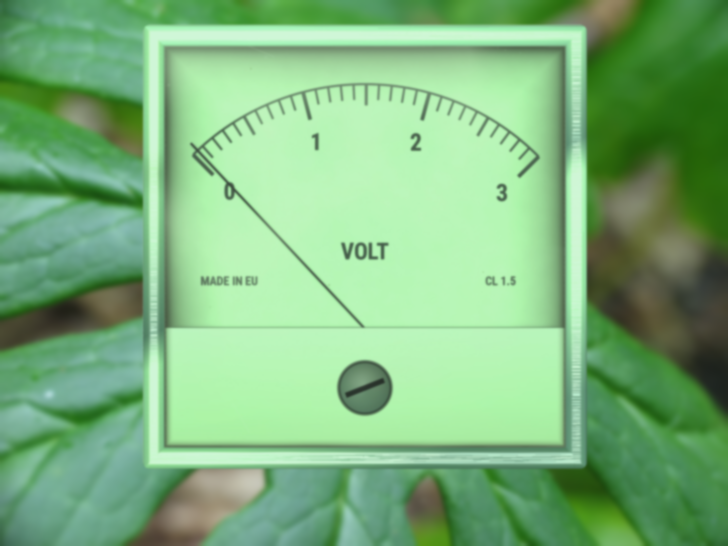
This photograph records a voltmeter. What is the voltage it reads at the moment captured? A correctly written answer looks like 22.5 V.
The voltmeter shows 0.05 V
